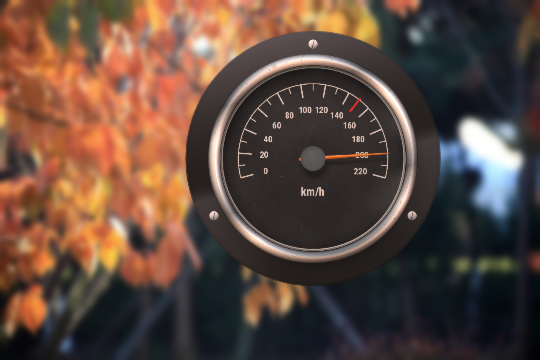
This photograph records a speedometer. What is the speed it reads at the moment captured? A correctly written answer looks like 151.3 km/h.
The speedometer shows 200 km/h
